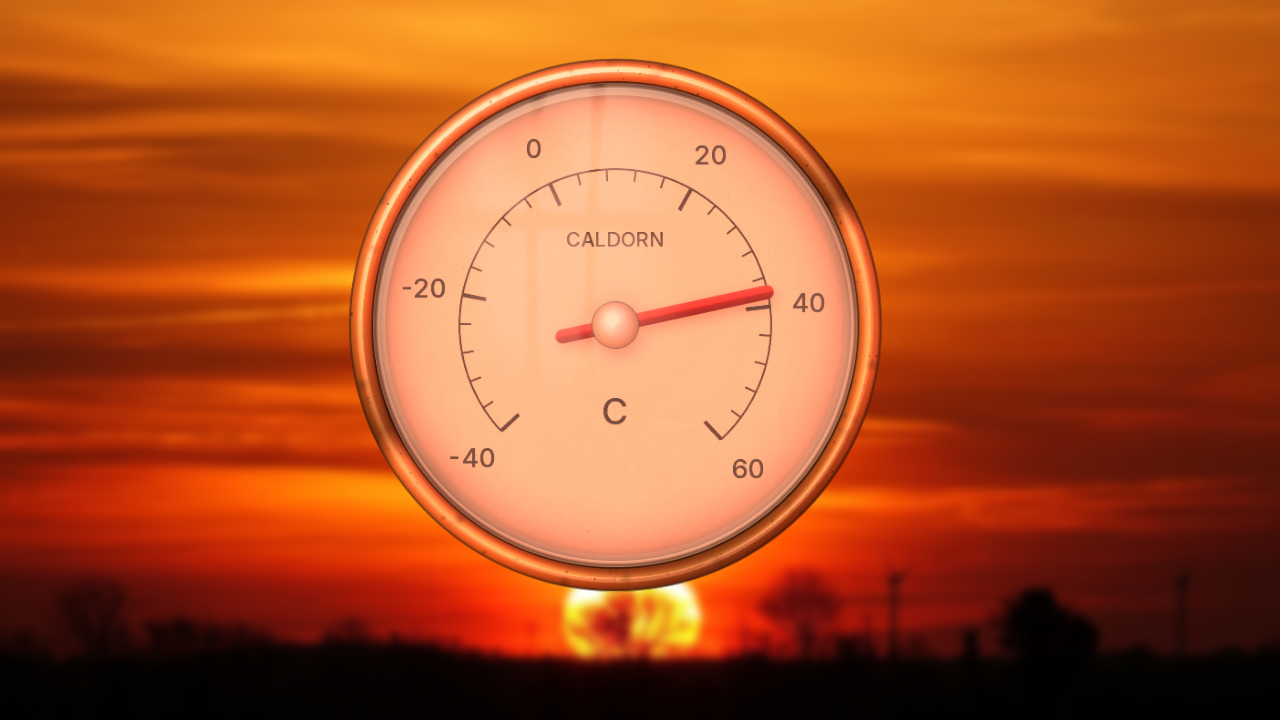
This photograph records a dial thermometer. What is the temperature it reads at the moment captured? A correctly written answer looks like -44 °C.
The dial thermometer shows 38 °C
